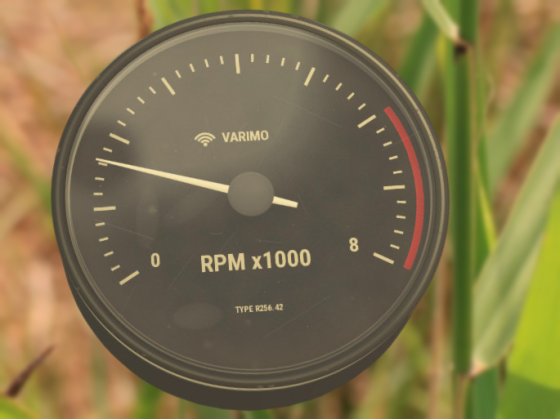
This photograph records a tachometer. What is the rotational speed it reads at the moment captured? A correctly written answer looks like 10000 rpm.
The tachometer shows 1600 rpm
